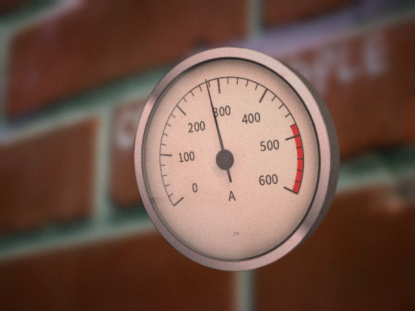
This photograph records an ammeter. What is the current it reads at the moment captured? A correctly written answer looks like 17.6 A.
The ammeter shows 280 A
